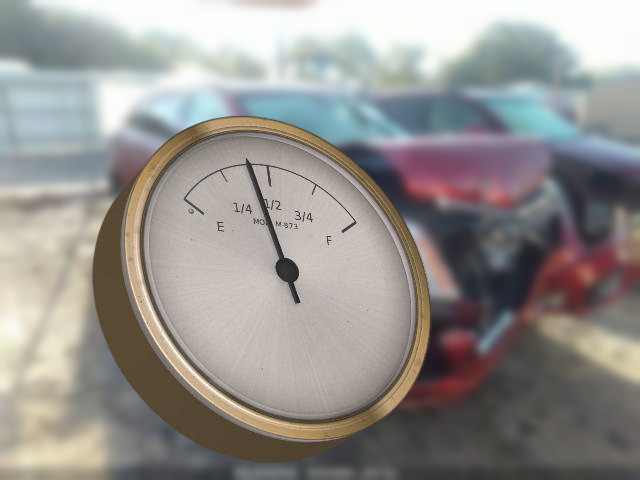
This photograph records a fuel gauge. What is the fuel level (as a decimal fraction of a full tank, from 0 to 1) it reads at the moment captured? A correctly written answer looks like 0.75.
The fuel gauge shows 0.375
